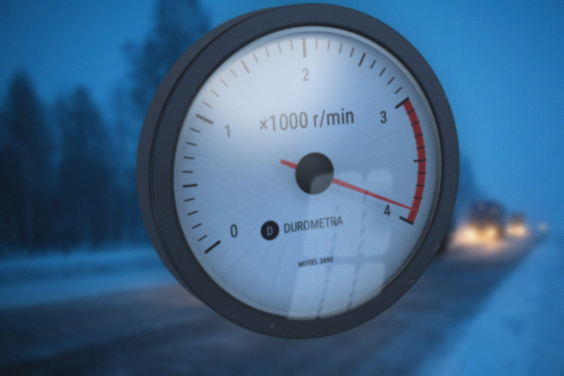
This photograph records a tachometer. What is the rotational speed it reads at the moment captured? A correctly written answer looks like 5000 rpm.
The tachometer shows 3900 rpm
